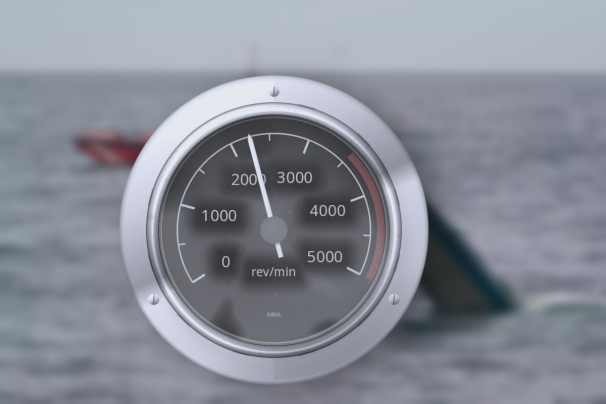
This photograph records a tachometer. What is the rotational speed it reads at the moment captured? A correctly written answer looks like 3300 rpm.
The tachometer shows 2250 rpm
